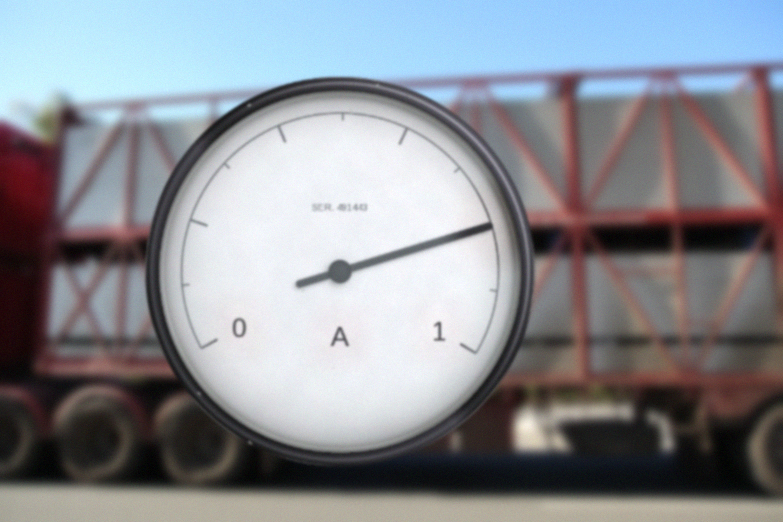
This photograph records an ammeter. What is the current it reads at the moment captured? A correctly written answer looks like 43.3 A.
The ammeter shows 0.8 A
